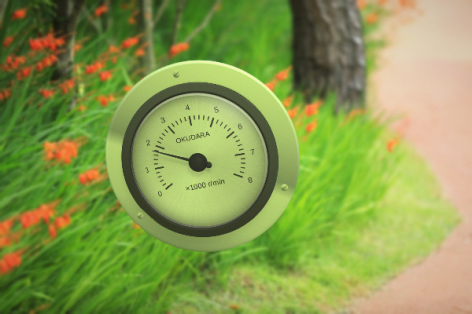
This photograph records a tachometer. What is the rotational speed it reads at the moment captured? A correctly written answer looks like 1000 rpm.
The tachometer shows 1800 rpm
